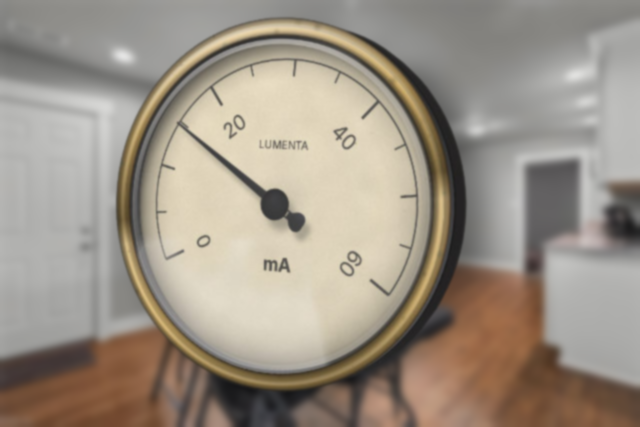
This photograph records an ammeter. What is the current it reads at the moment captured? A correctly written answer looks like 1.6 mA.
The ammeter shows 15 mA
